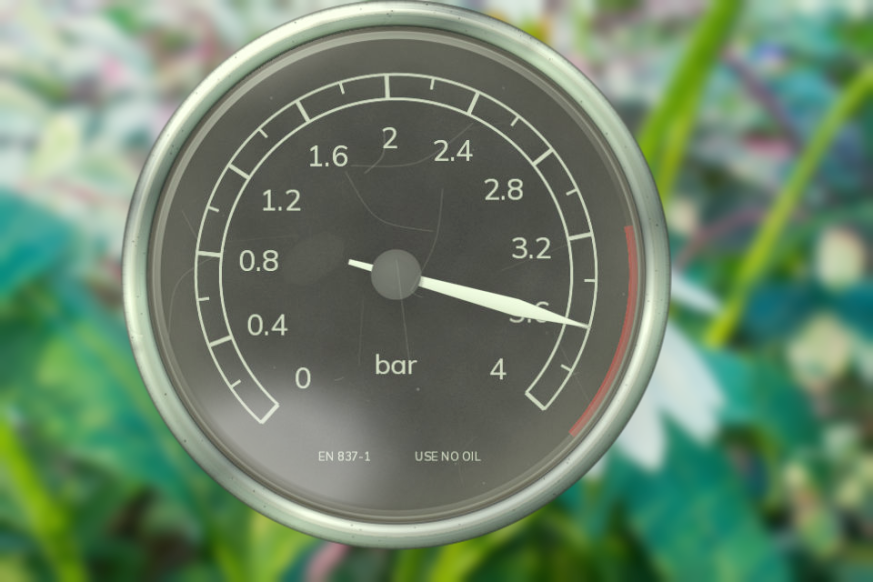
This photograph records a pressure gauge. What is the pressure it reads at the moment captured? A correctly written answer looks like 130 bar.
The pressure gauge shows 3.6 bar
